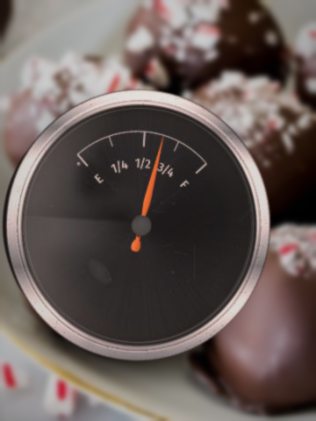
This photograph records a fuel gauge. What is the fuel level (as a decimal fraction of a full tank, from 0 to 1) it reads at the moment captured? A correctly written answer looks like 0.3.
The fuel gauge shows 0.625
